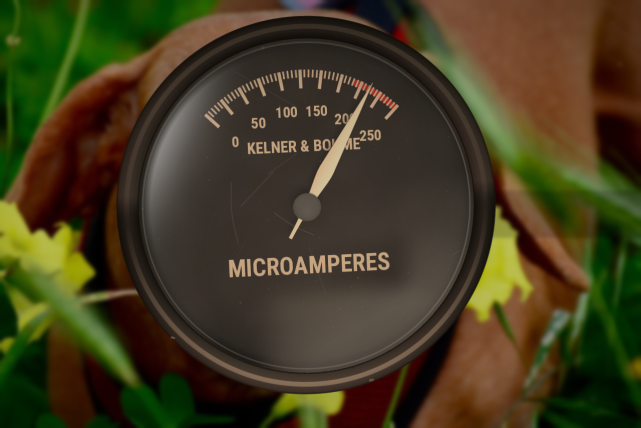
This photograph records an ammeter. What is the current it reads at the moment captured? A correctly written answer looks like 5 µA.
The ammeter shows 210 µA
